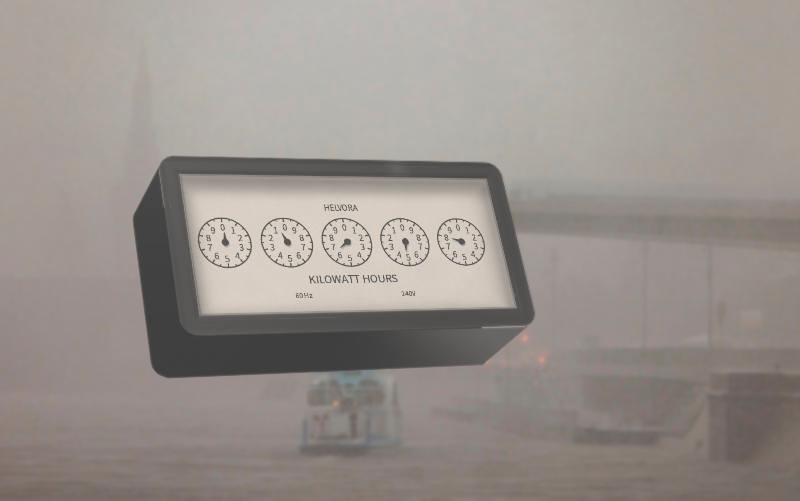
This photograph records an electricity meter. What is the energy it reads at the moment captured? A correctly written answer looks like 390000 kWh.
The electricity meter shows 648 kWh
